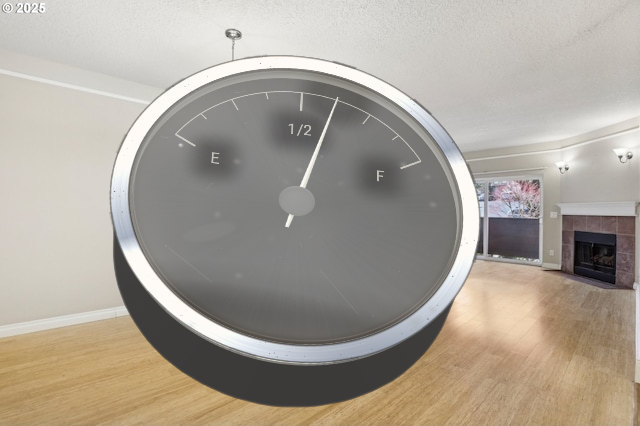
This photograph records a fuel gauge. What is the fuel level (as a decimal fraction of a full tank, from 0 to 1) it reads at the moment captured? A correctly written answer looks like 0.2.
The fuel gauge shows 0.625
